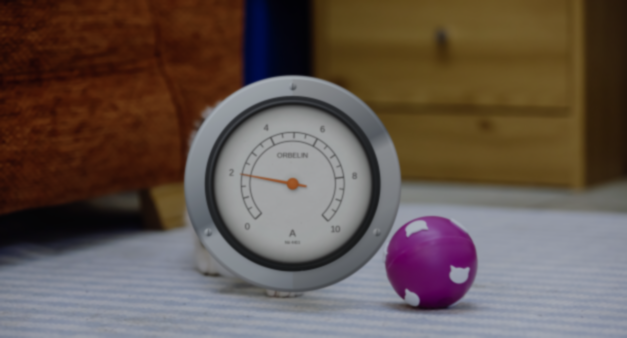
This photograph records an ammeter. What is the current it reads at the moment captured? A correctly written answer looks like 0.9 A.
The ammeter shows 2 A
